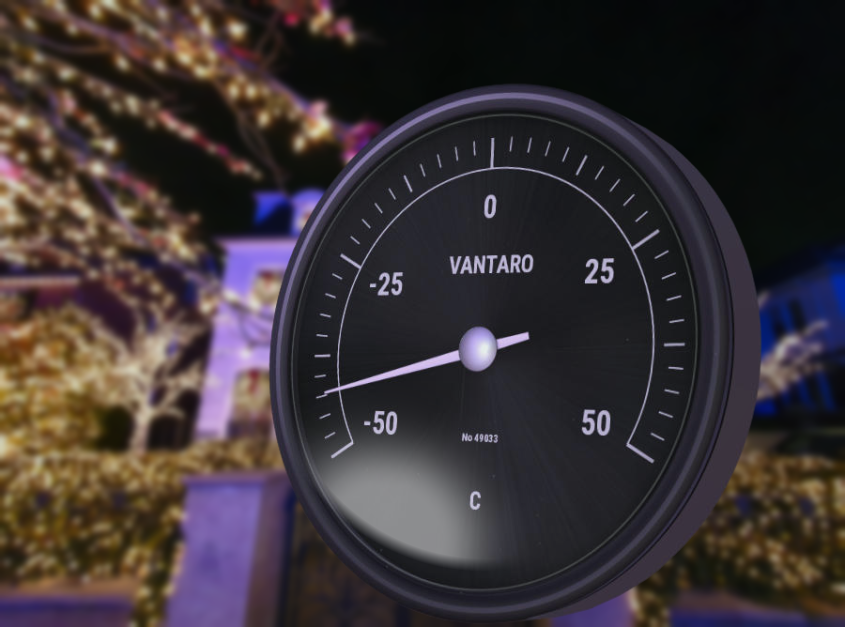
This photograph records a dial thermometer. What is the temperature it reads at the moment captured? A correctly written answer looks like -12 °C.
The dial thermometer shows -42.5 °C
